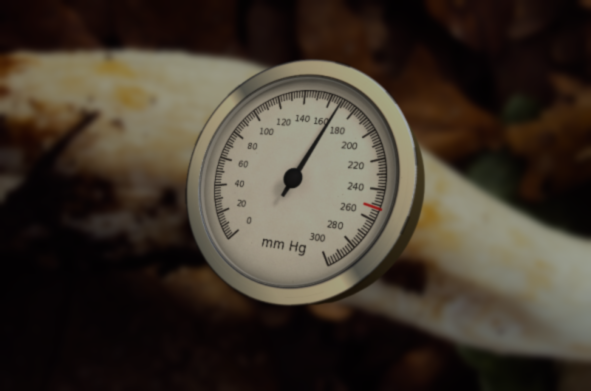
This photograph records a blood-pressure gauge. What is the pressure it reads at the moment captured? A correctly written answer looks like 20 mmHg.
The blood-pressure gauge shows 170 mmHg
